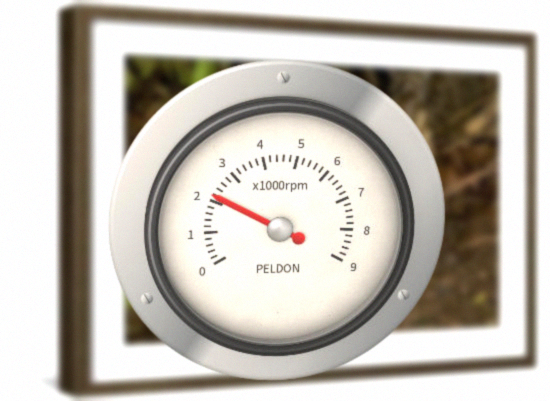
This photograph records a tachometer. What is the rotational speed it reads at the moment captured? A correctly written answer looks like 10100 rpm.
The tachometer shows 2200 rpm
